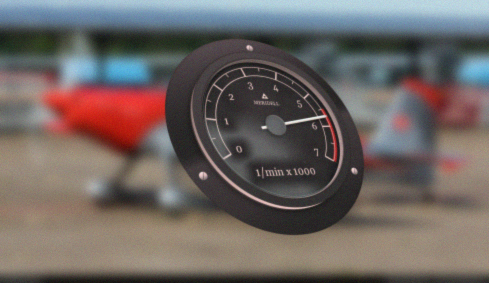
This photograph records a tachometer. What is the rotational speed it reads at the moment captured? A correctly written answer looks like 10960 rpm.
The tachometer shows 5750 rpm
